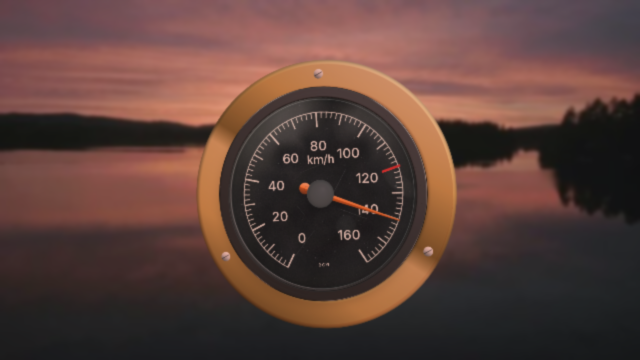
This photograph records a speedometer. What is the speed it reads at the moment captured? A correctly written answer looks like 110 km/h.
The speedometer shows 140 km/h
